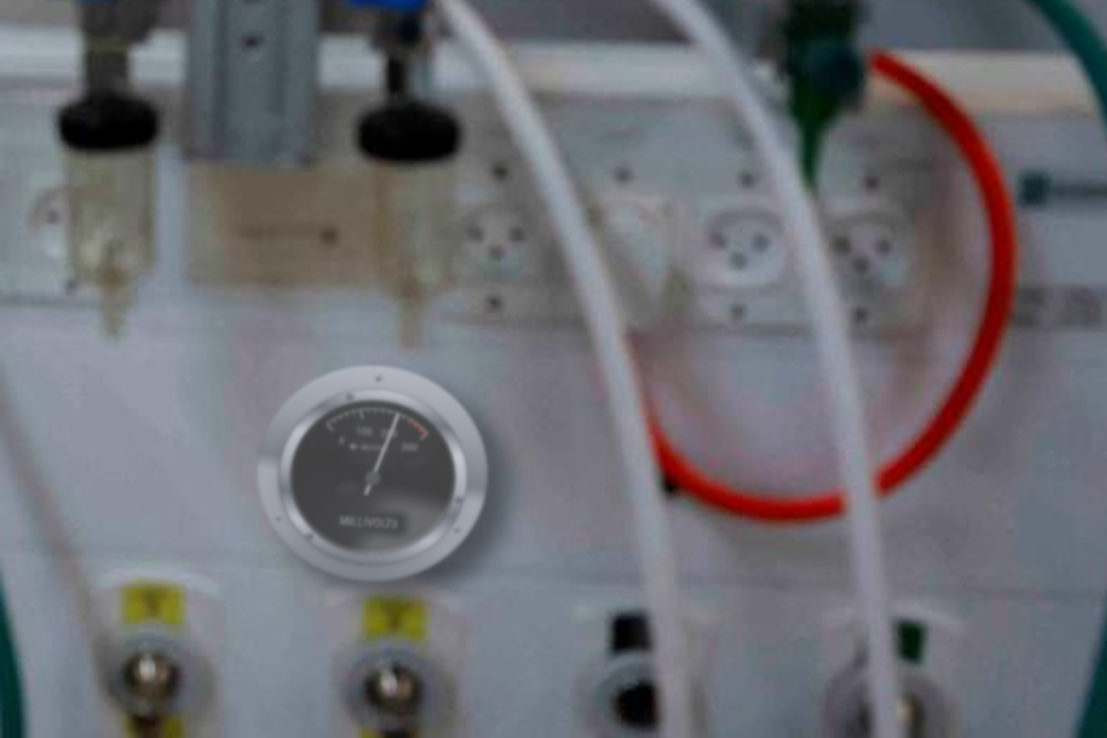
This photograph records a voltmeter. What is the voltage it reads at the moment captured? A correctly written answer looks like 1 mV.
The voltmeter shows 200 mV
